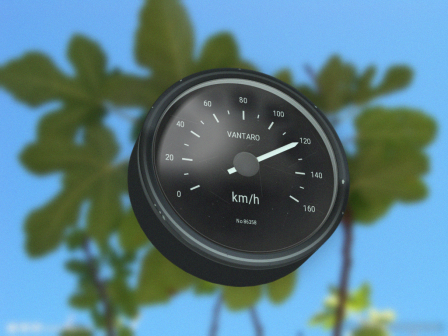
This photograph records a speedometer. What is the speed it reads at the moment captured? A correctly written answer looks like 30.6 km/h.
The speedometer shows 120 km/h
